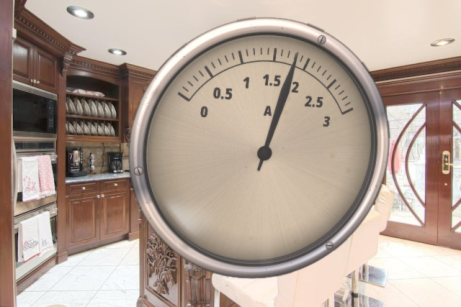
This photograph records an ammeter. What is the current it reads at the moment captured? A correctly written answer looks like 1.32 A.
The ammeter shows 1.8 A
